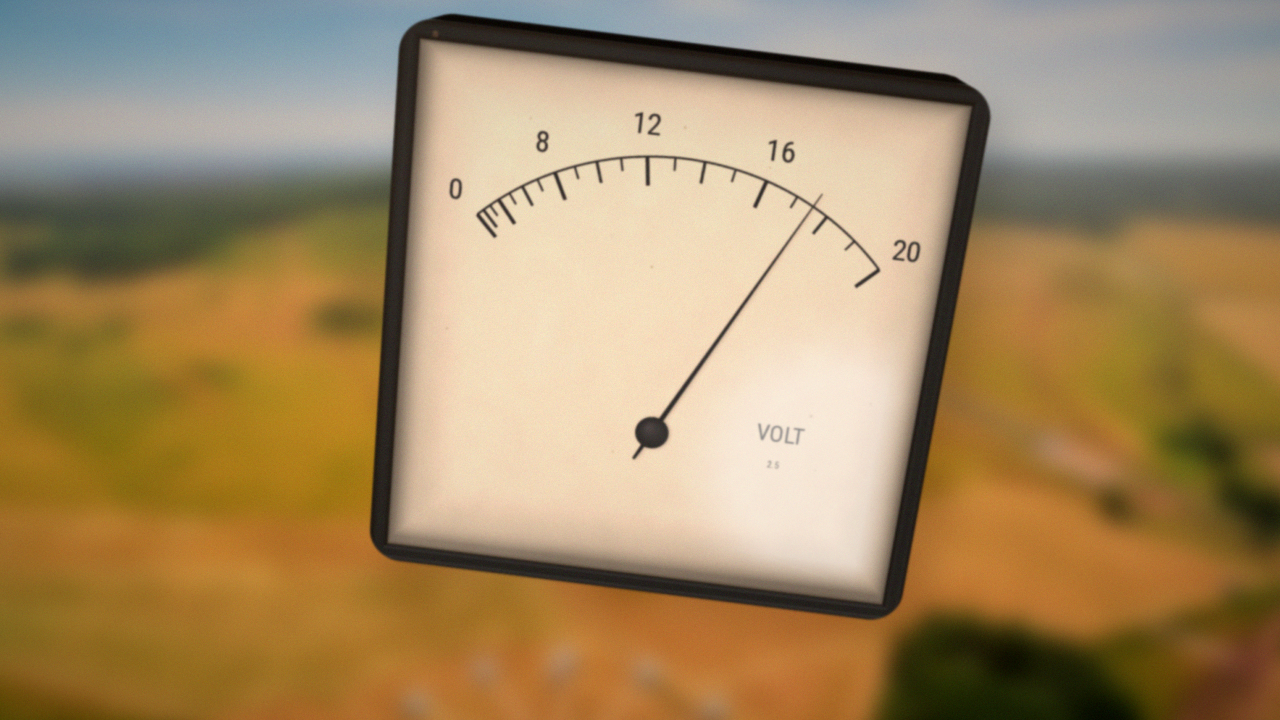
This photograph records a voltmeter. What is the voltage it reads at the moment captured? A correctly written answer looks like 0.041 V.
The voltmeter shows 17.5 V
